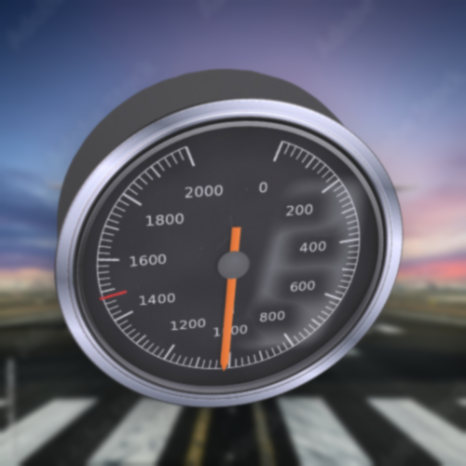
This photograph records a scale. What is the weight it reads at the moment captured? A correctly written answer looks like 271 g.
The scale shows 1020 g
